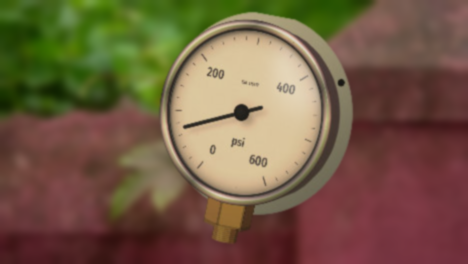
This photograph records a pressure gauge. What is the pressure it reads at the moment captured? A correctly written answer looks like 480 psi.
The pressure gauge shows 70 psi
